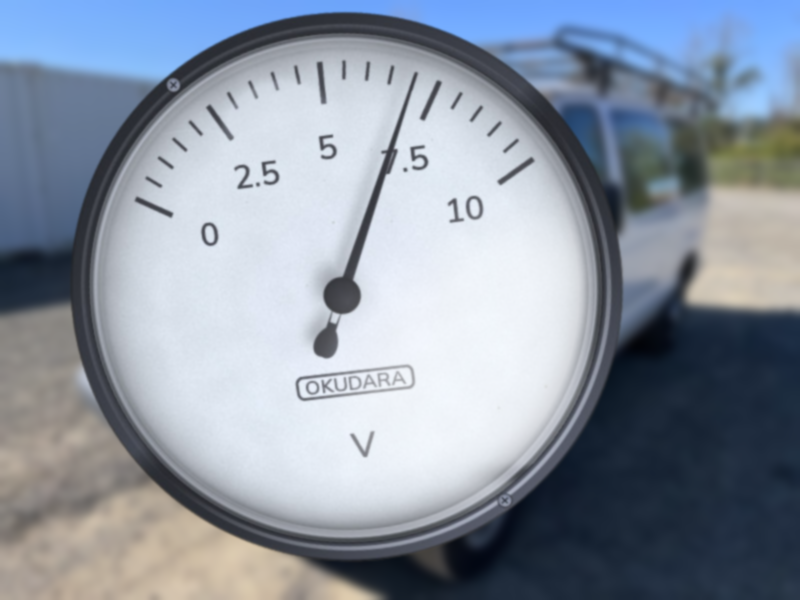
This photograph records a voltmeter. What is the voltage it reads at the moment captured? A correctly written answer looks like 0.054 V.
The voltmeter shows 7 V
